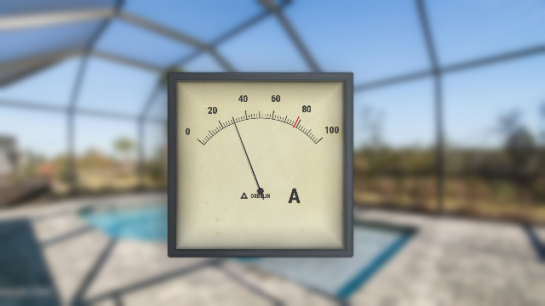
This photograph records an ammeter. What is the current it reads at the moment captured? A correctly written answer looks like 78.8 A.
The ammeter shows 30 A
